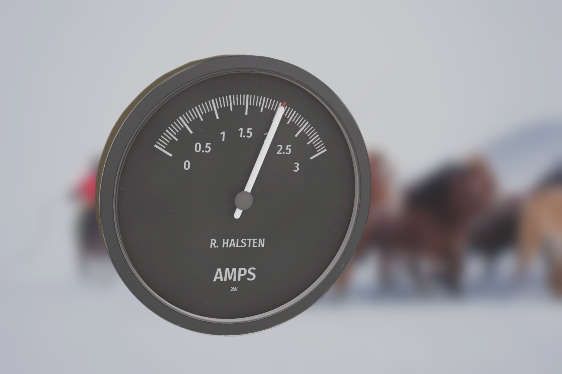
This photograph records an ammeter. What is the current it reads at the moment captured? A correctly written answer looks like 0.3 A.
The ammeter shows 2 A
